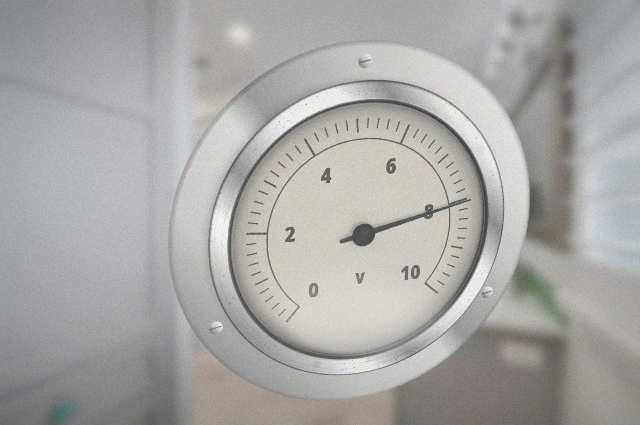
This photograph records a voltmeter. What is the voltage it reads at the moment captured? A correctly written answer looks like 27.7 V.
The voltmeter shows 8 V
